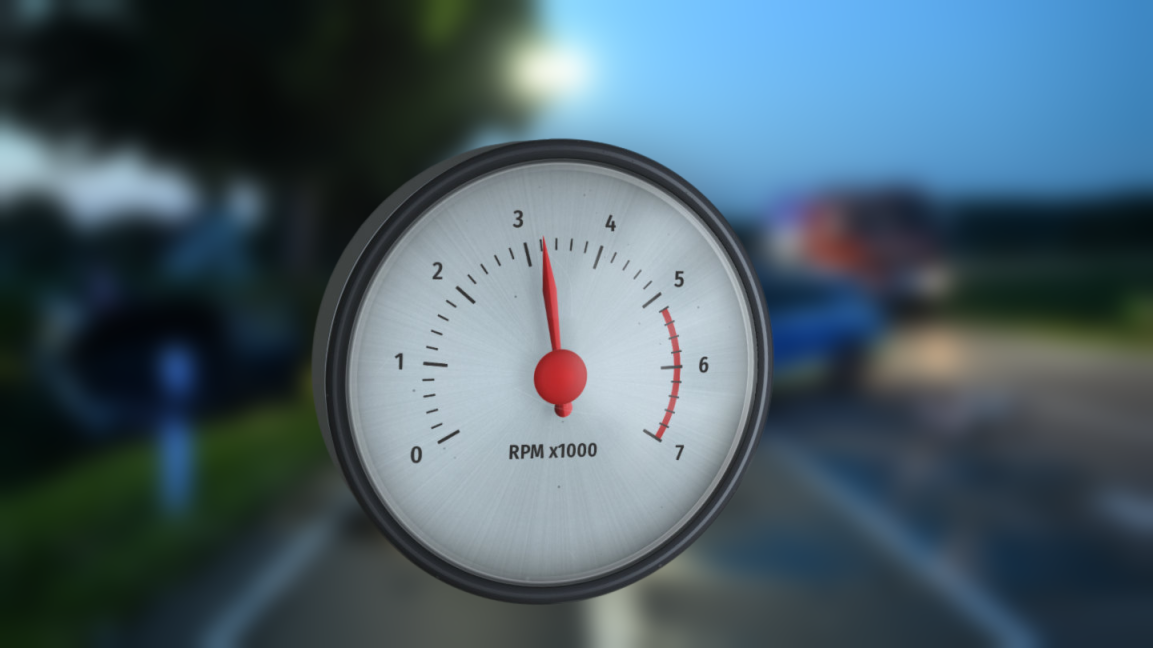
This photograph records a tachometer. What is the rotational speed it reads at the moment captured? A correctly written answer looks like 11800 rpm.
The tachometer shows 3200 rpm
